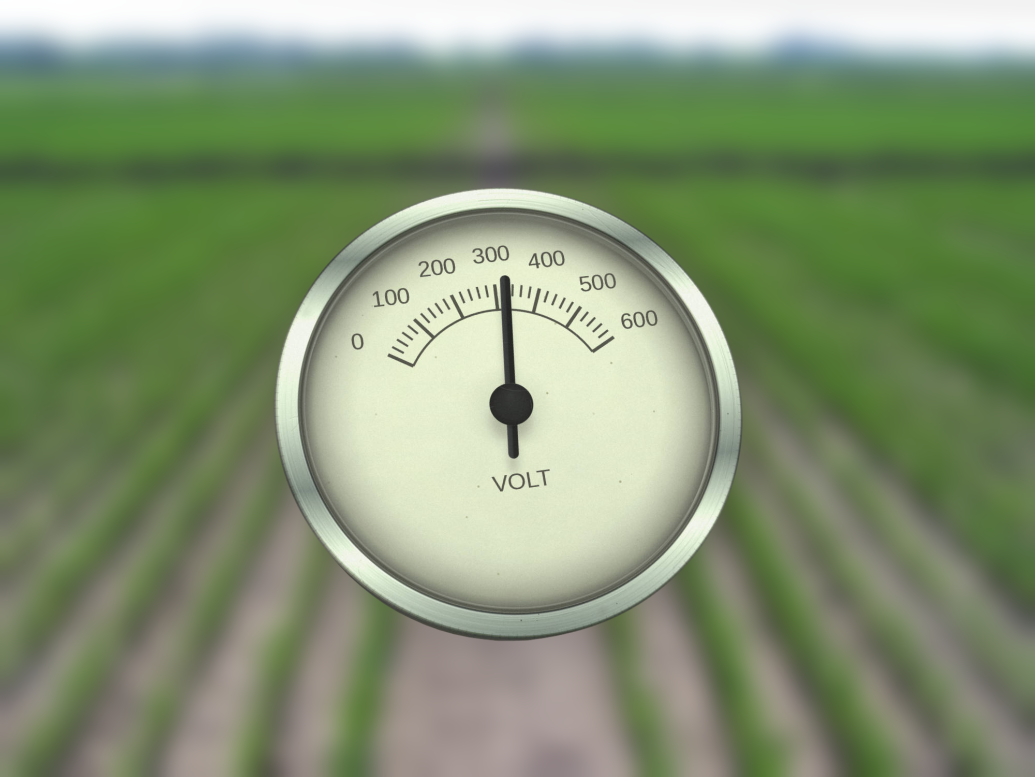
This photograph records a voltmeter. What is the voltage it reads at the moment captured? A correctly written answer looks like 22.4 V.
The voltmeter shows 320 V
